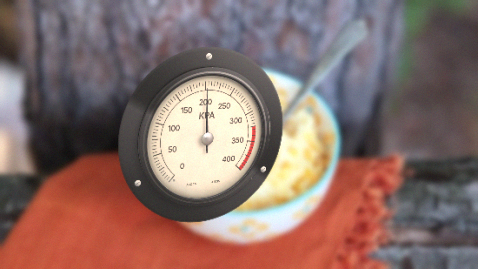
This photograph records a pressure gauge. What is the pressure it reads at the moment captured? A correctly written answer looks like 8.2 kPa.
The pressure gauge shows 200 kPa
